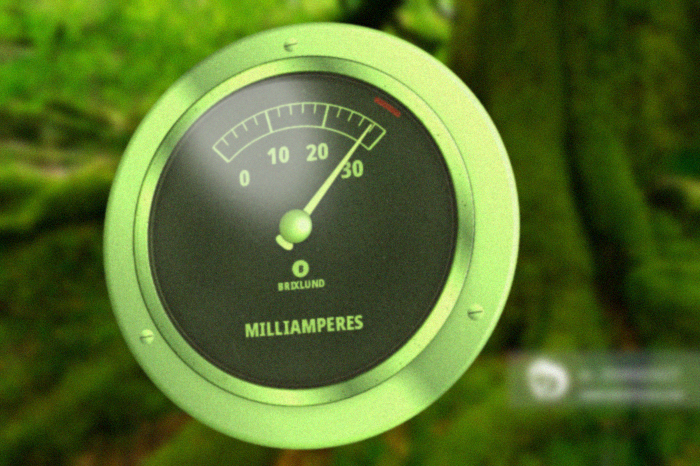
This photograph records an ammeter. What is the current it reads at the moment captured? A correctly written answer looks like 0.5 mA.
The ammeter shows 28 mA
